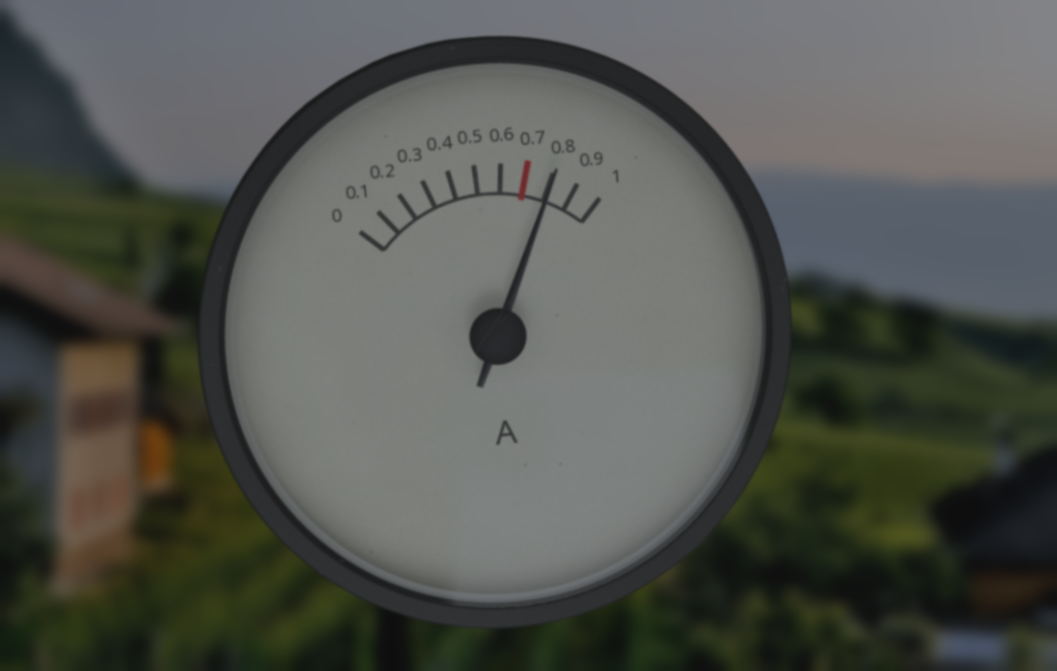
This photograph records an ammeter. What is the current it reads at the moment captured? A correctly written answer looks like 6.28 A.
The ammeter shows 0.8 A
